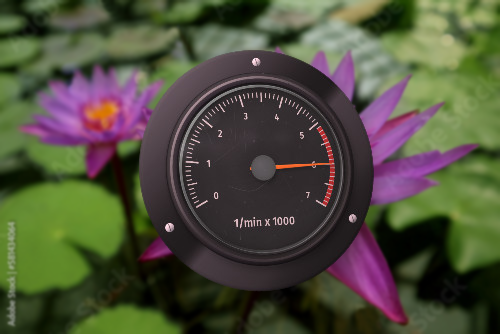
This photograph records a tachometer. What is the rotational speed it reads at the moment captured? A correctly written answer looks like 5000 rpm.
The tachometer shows 6000 rpm
